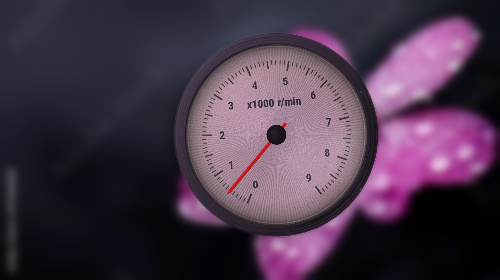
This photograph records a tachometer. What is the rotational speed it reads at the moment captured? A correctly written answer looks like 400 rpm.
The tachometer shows 500 rpm
